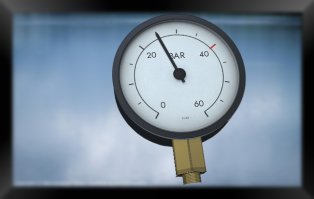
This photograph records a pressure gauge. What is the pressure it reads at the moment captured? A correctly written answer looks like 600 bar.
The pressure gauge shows 25 bar
